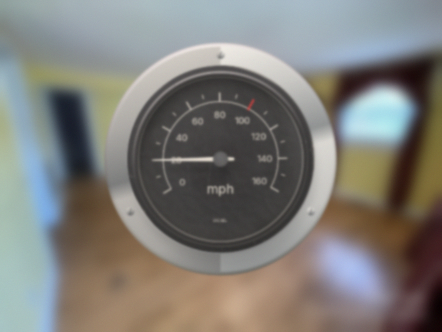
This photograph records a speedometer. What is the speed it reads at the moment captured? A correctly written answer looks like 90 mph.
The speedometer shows 20 mph
